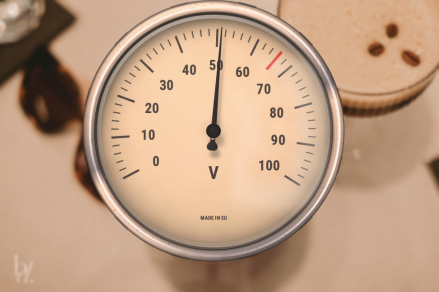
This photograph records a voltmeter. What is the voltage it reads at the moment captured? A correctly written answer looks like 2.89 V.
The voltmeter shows 51 V
